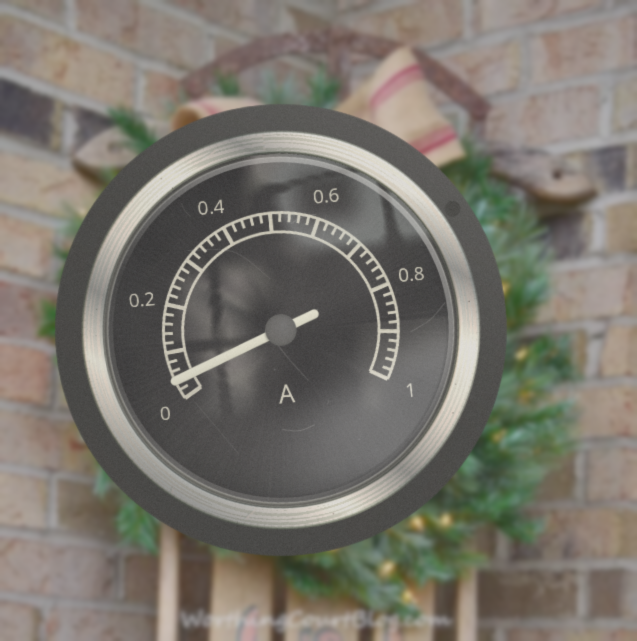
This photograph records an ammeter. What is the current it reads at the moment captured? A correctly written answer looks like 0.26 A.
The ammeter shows 0.04 A
